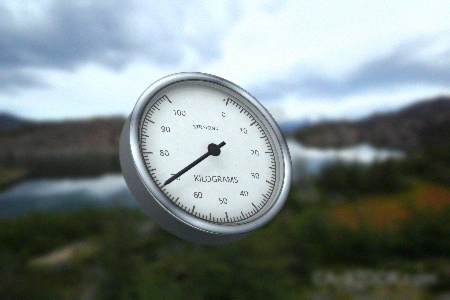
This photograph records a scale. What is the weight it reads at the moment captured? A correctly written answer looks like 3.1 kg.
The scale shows 70 kg
